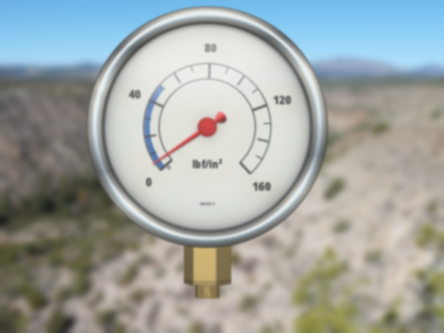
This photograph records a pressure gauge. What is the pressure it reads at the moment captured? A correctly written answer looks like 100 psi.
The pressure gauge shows 5 psi
